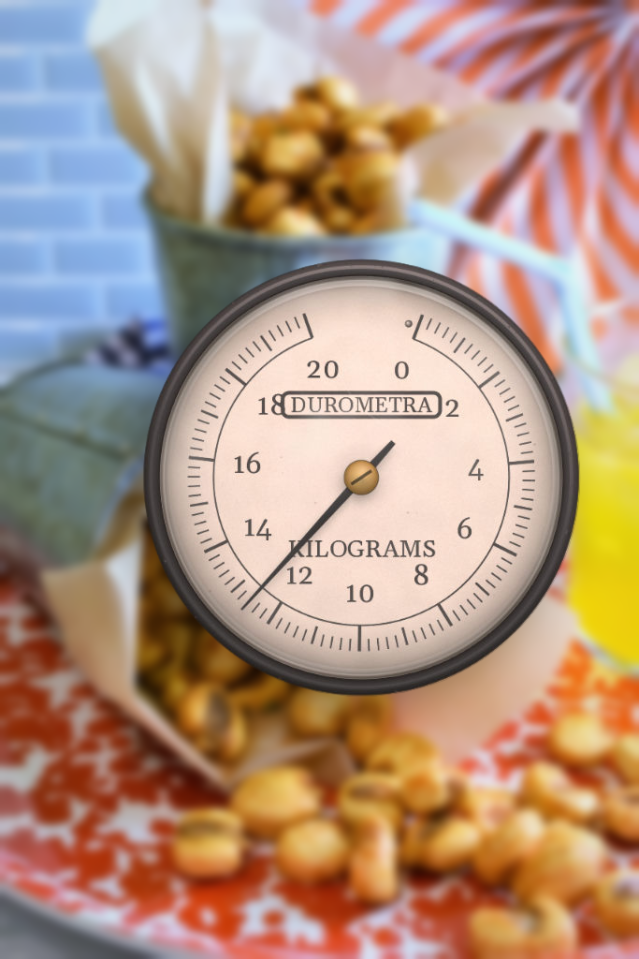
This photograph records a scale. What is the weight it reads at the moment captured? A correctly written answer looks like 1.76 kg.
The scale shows 12.6 kg
